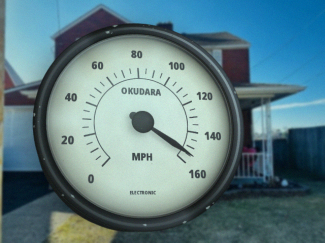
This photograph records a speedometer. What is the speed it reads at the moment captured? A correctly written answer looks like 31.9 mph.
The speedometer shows 155 mph
